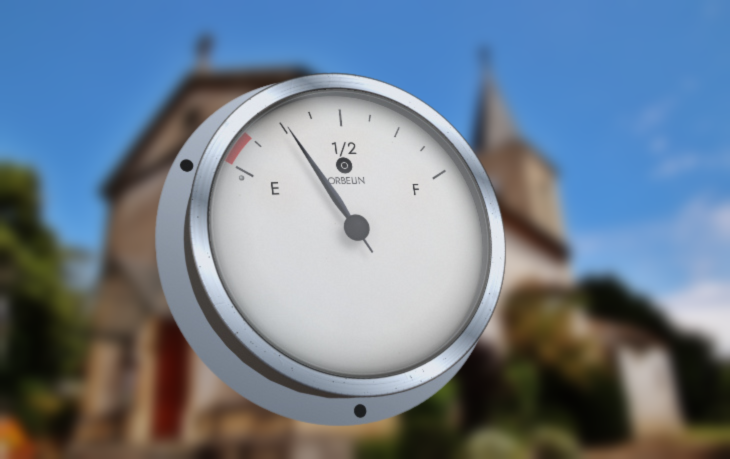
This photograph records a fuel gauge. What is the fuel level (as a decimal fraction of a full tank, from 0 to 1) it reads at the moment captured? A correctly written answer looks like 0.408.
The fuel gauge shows 0.25
